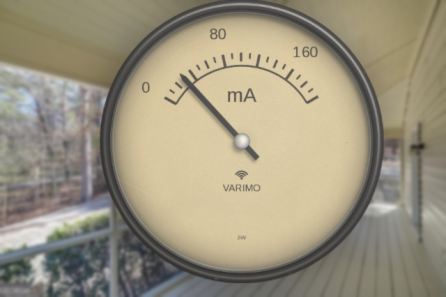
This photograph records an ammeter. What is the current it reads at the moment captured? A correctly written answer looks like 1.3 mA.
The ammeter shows 30 mA
